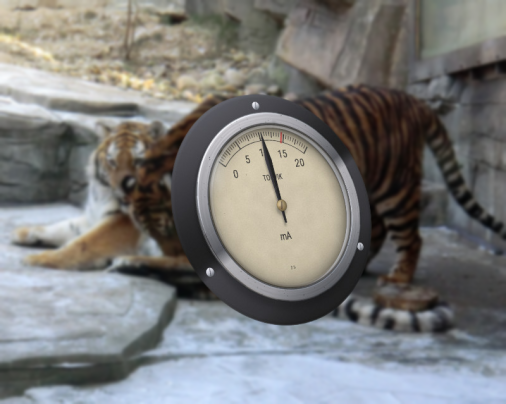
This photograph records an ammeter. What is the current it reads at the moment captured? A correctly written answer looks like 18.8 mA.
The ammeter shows 10 mA
